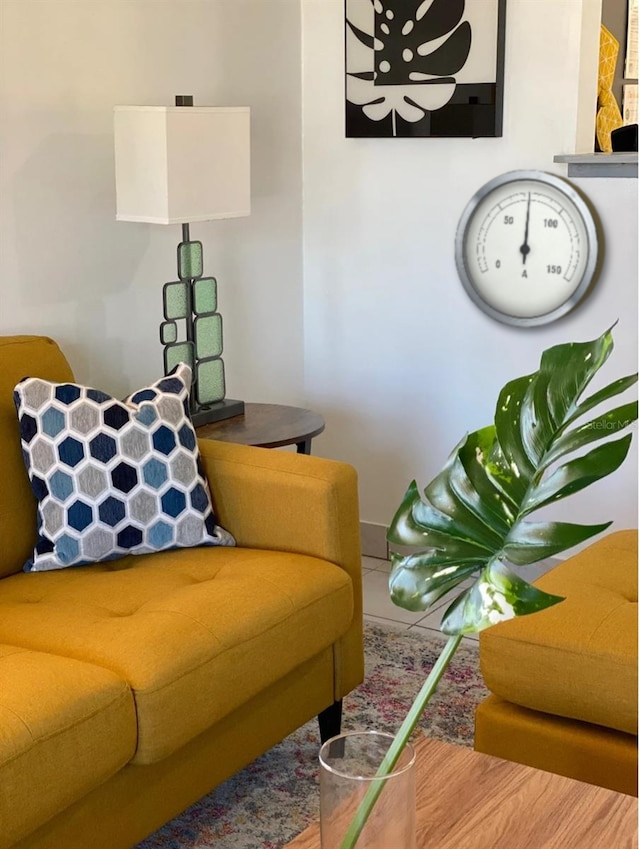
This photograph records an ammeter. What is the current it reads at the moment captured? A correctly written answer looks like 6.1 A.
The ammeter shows 75 A
